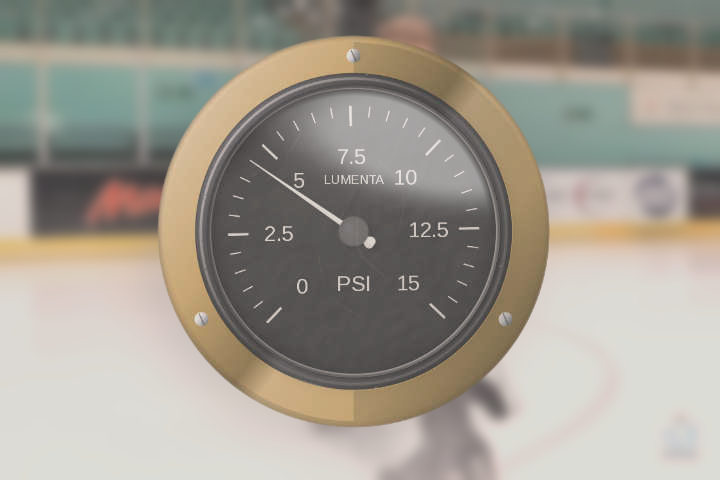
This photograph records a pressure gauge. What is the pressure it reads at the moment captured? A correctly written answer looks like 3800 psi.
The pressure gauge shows 4.5 psi
